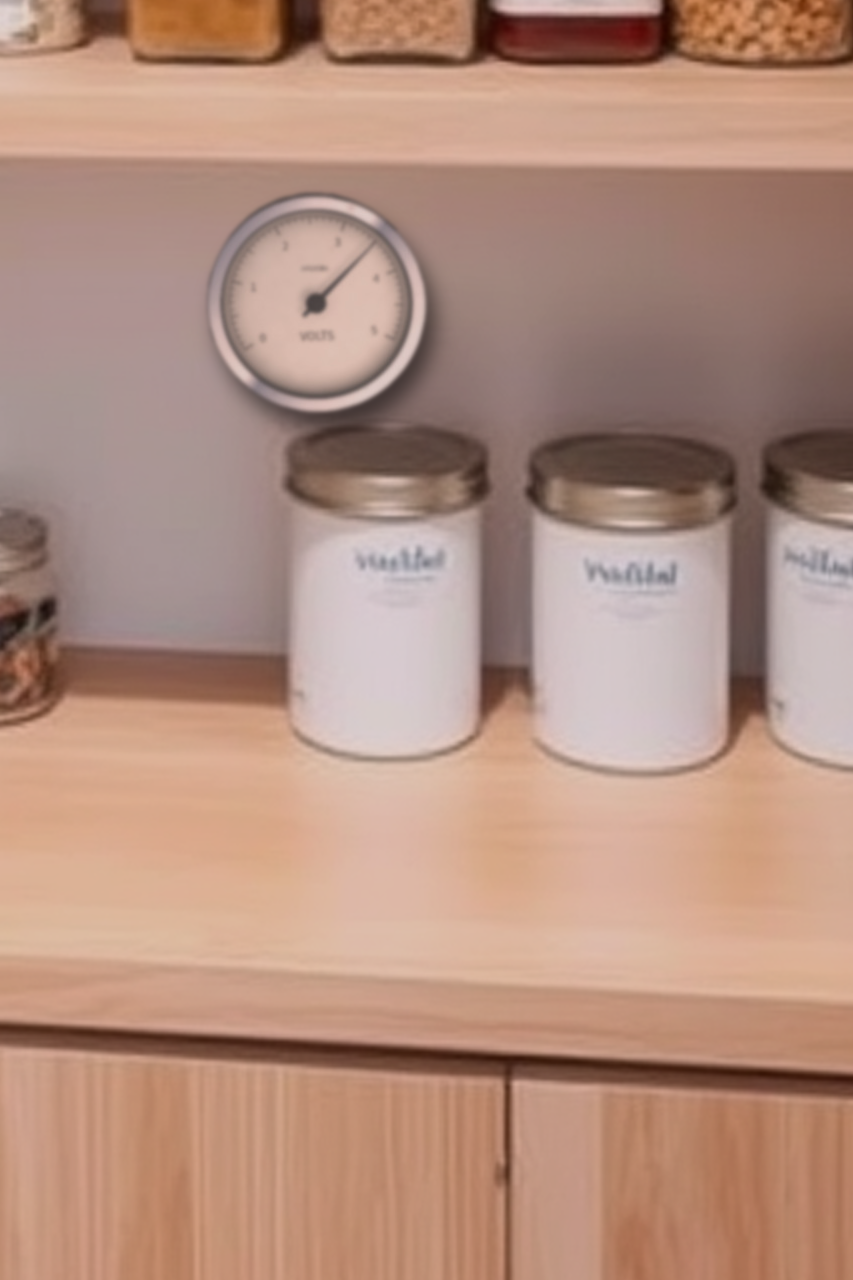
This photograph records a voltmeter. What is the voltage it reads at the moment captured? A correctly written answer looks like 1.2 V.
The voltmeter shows 3.5 V
